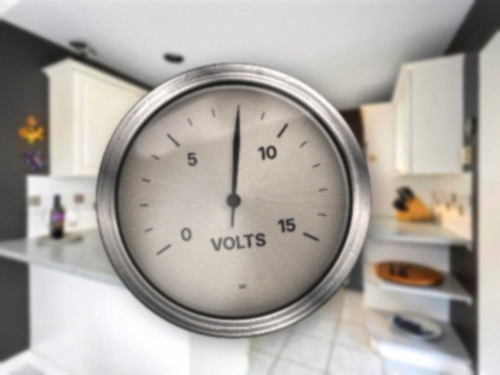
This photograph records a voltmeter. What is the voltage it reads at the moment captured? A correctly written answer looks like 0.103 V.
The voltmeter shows 8 V
